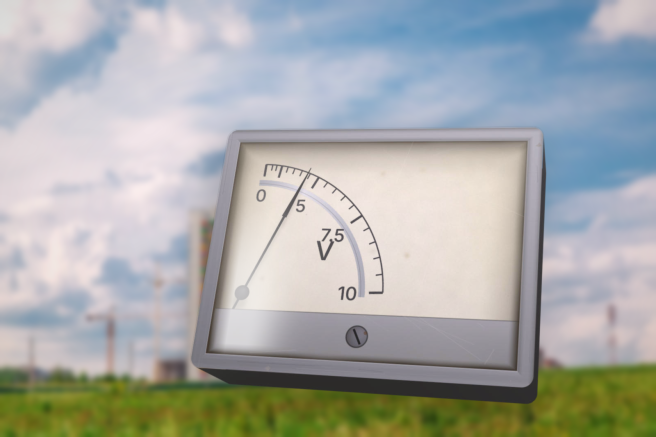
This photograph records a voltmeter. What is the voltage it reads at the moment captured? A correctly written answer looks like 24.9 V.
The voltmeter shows 4.5 V
